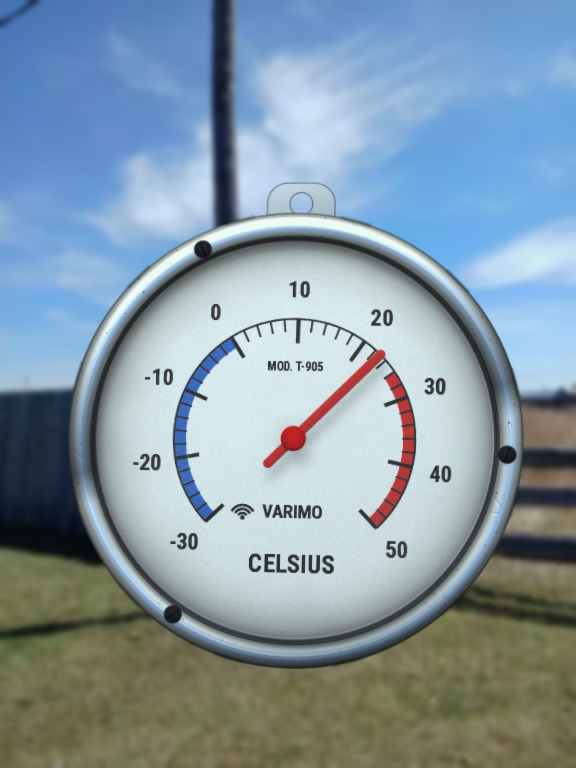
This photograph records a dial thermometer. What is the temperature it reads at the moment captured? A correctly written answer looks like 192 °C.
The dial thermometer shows 23 °C
